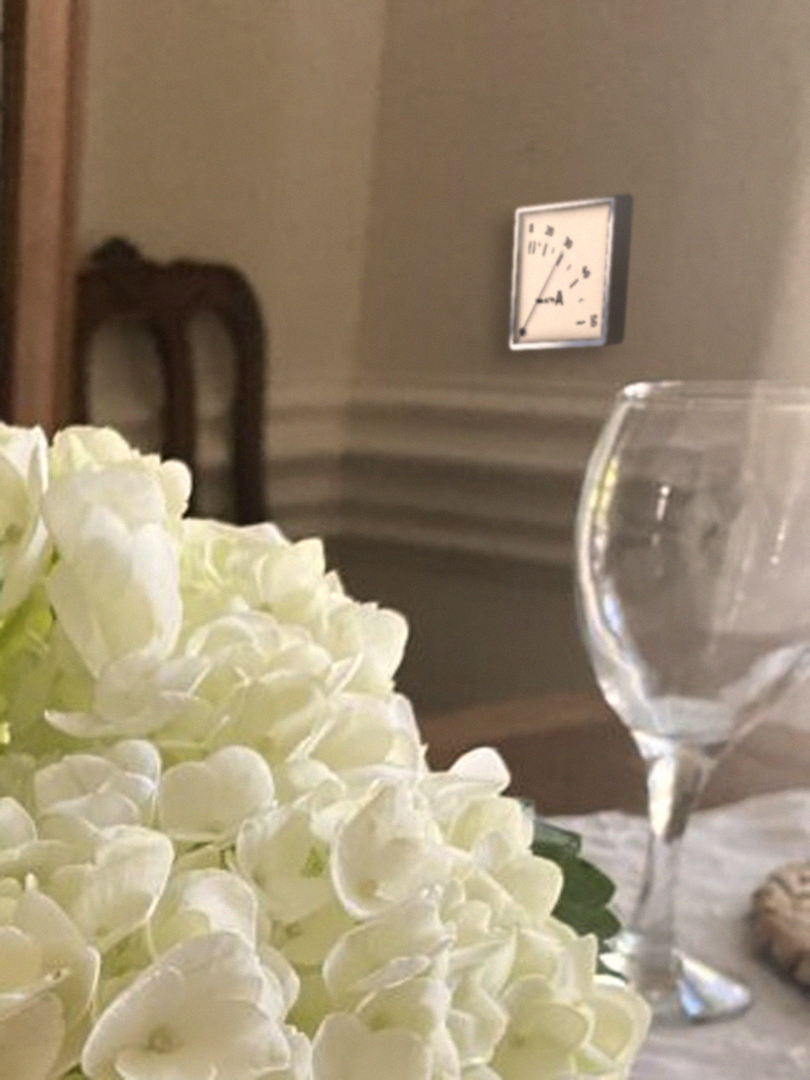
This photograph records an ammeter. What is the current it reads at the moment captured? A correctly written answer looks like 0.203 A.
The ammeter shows 30 A
